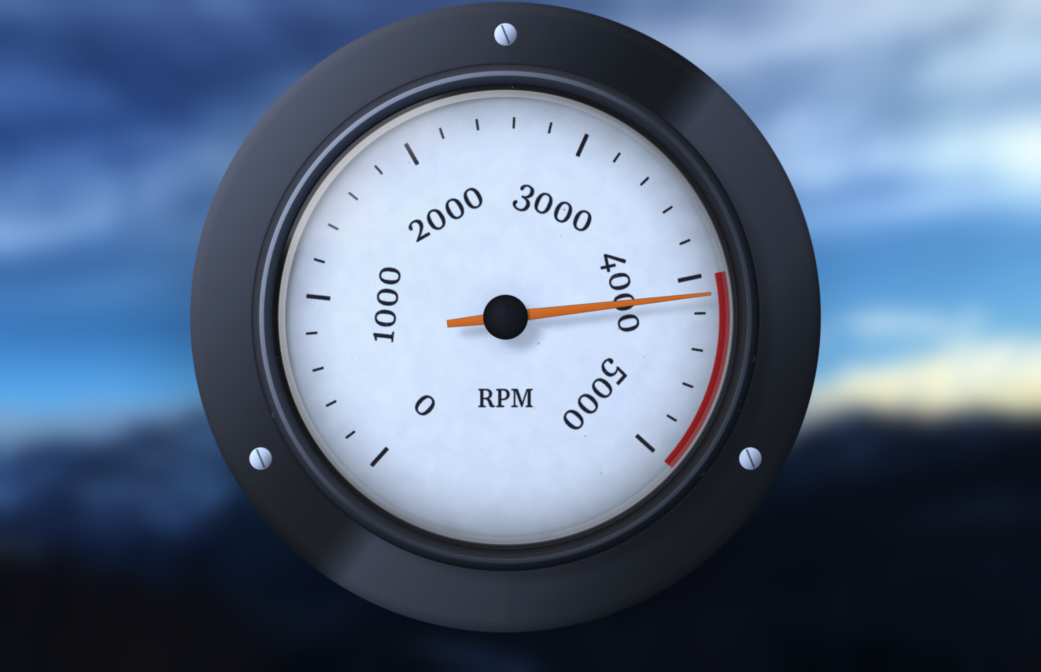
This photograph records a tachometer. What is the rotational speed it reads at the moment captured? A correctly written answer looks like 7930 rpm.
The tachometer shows 4100 rpm
